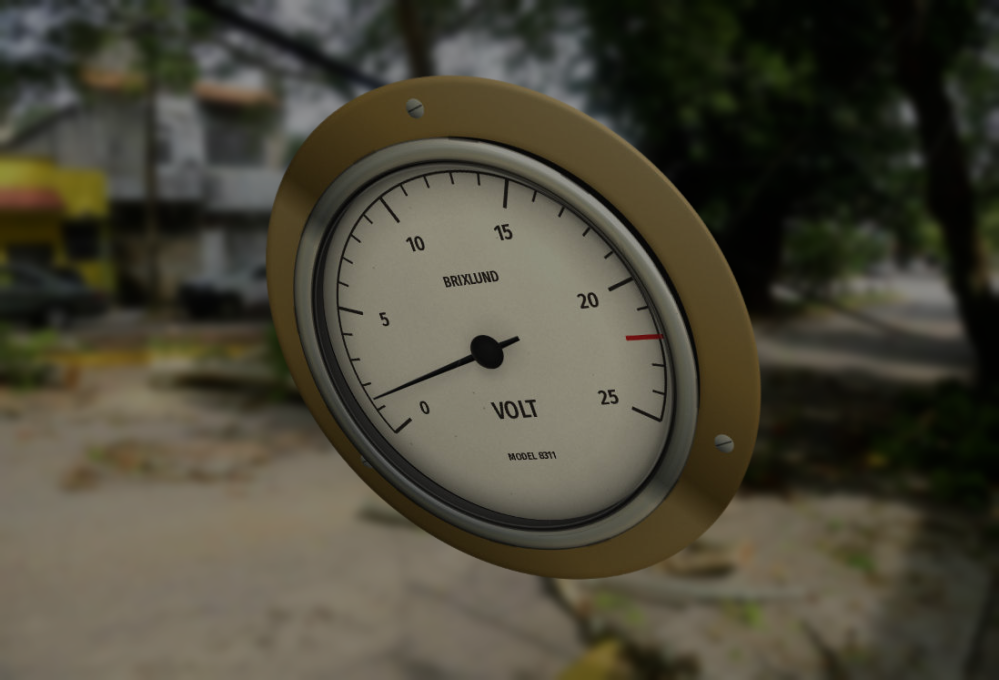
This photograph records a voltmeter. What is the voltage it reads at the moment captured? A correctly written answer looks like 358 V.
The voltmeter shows 1.5 V
